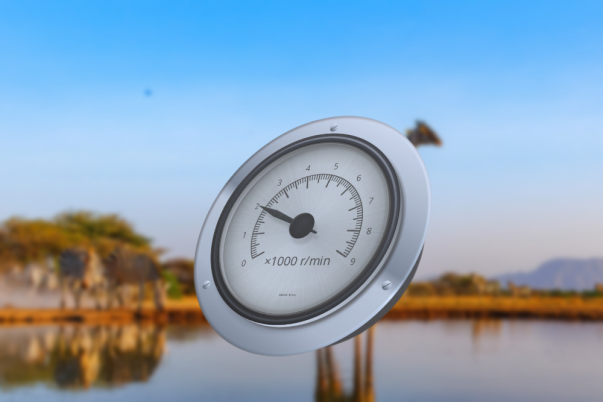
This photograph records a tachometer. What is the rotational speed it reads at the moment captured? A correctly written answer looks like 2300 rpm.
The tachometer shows 2000 rpm
